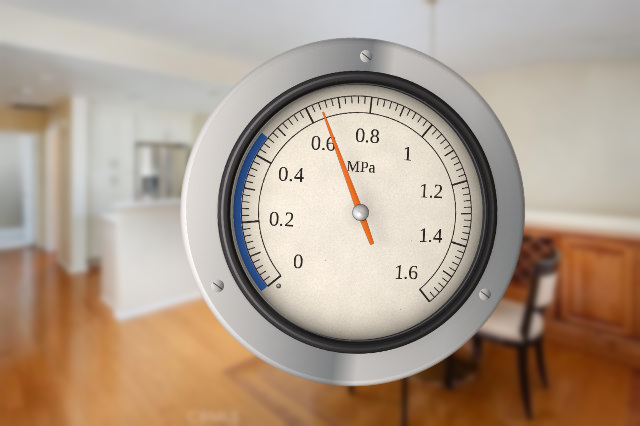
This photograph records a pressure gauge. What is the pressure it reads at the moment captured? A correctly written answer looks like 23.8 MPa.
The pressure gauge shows 0.64 MPa
